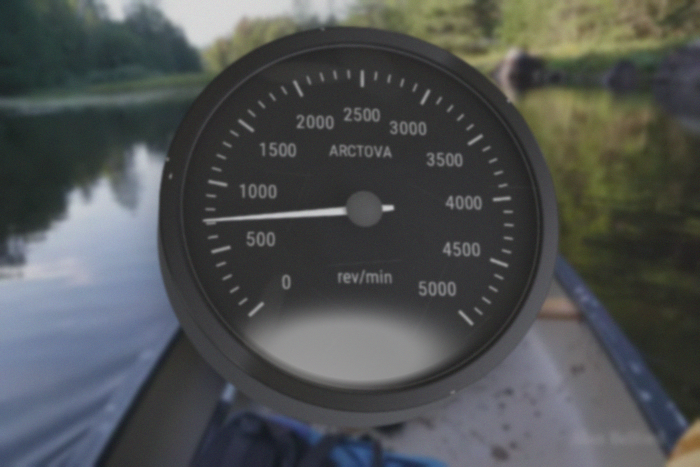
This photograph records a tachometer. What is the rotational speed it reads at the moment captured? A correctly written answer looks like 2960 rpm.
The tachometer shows 700 rpm
